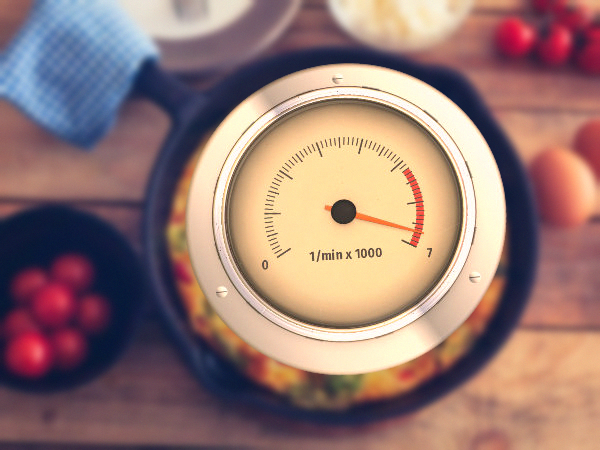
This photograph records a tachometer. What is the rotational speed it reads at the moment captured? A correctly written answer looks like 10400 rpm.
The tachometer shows 6700 rpm
